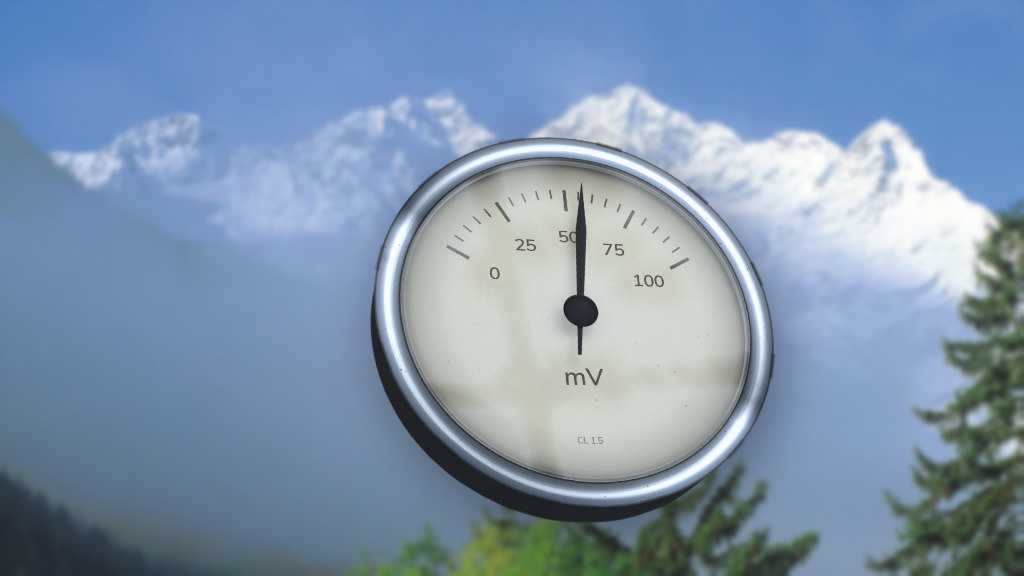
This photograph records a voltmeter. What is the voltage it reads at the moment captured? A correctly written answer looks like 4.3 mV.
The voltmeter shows 55 mV
